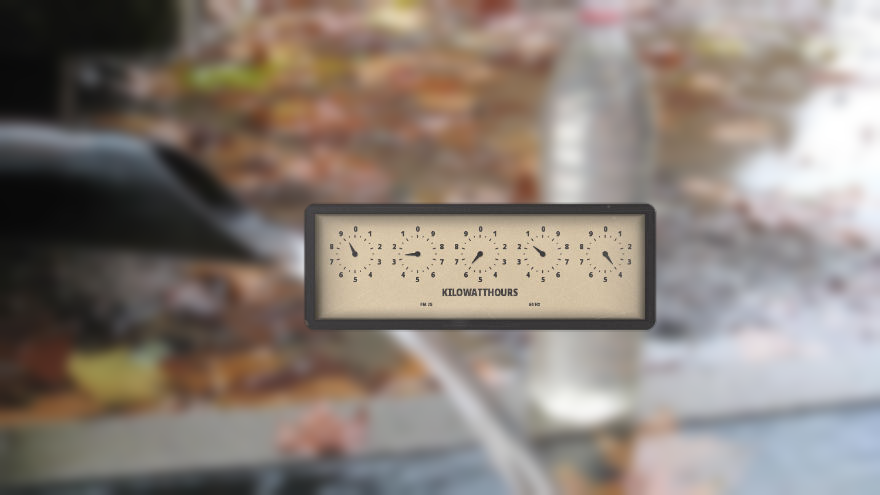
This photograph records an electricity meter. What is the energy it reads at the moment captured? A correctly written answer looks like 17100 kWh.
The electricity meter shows 92614 kWh
